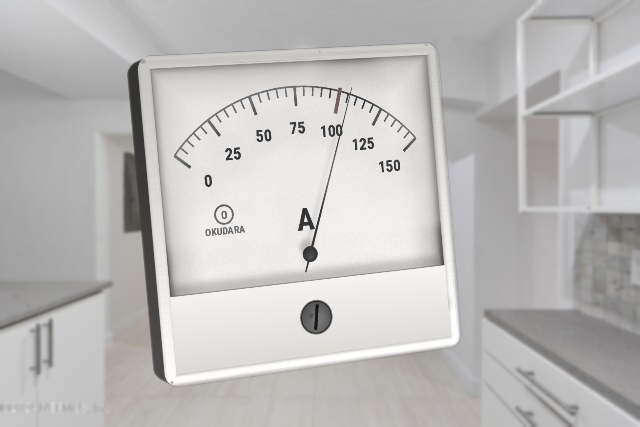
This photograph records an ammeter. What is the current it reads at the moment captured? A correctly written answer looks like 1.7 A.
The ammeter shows 105 A
